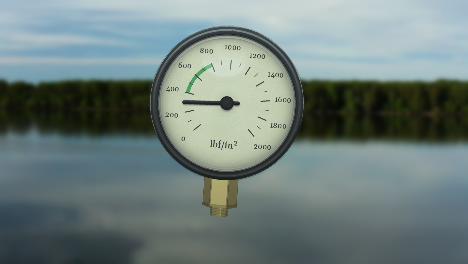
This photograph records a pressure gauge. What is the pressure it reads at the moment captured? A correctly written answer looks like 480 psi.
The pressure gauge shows 300 psi
